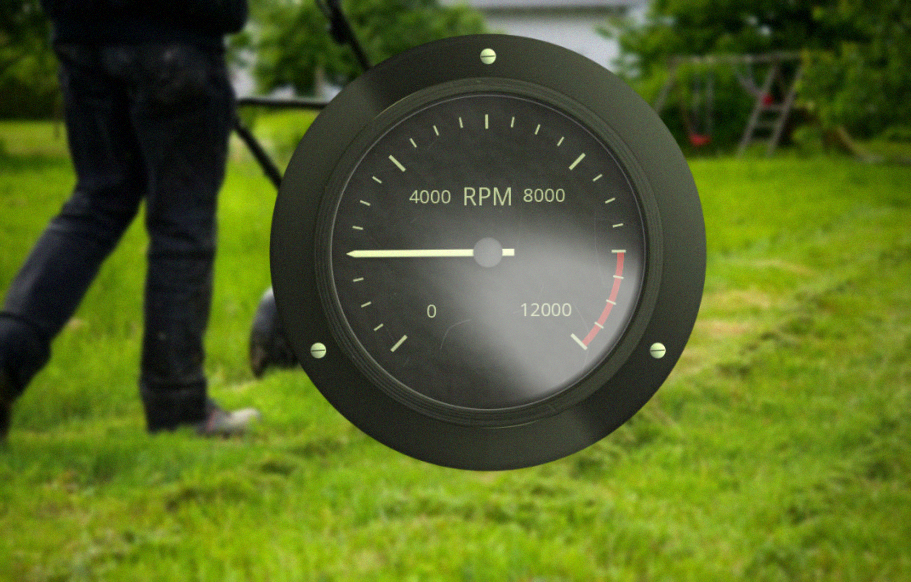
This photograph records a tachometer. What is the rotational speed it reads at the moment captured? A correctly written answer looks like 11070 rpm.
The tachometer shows 2000 rpm
